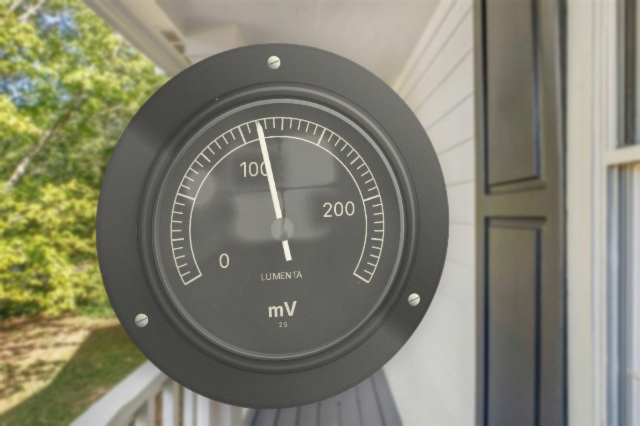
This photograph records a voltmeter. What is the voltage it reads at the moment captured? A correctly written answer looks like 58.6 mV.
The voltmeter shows 110 mV
